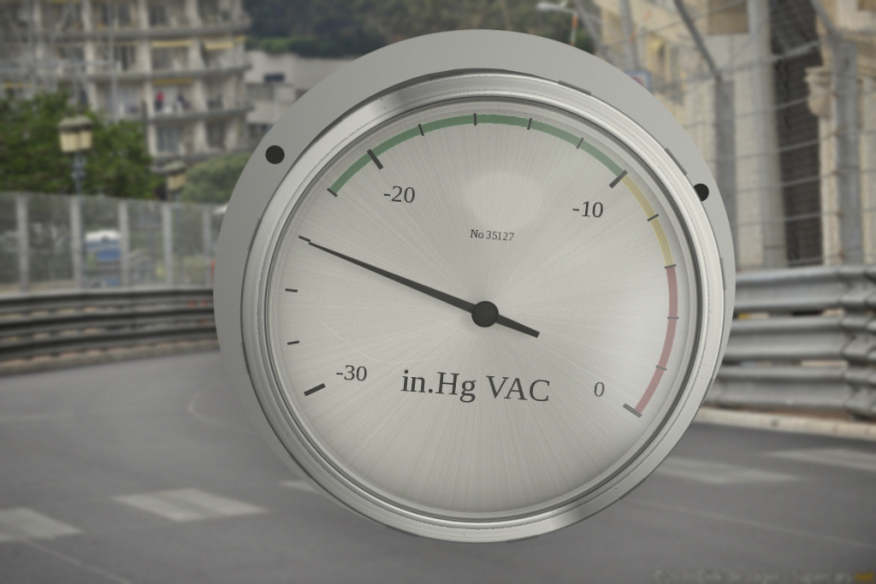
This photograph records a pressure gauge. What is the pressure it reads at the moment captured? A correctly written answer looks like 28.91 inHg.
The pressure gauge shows -24 inHg
